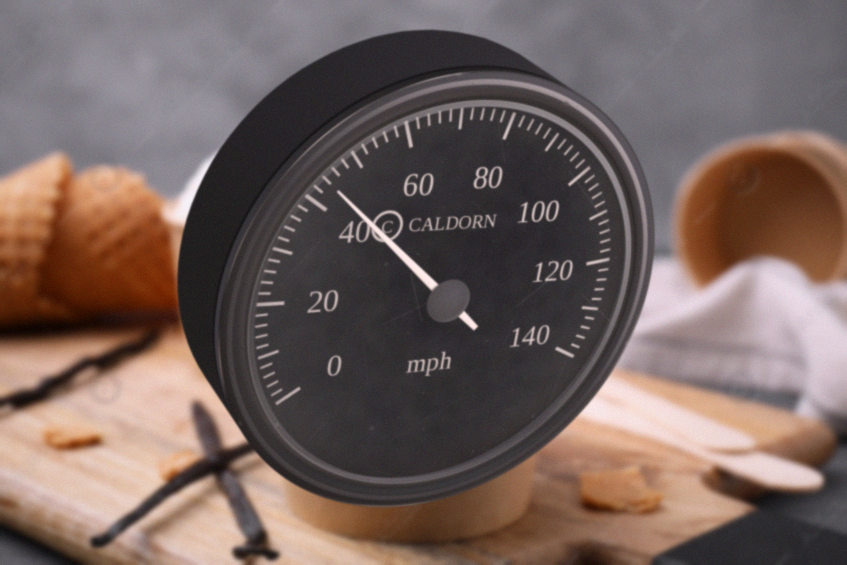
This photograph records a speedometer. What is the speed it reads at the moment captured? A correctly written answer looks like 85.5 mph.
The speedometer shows 44 mph
